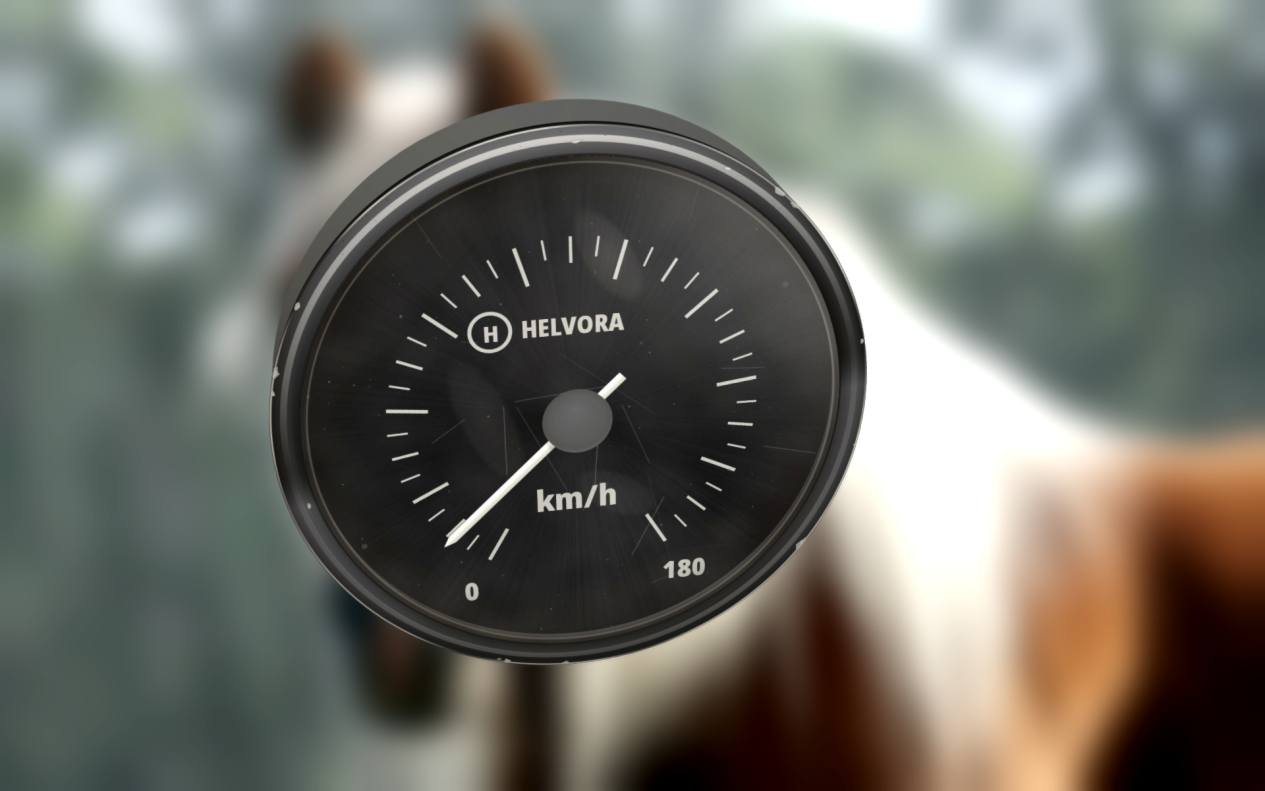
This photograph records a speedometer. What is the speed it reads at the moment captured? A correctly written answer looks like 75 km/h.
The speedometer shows 10 km/h
